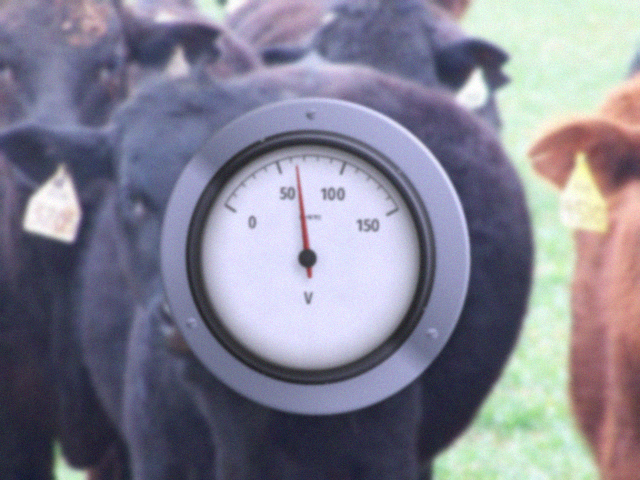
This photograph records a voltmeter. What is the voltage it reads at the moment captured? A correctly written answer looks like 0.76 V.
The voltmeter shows 65 V
